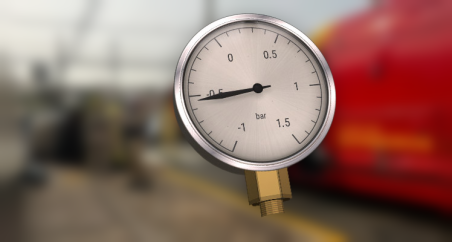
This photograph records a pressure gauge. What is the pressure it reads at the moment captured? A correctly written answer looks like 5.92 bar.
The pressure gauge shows -0.55 bar
